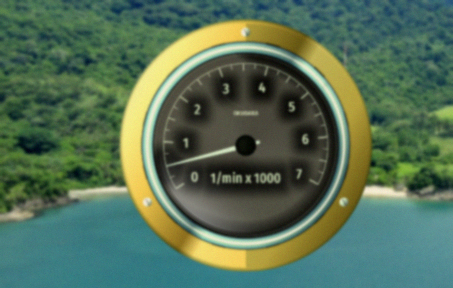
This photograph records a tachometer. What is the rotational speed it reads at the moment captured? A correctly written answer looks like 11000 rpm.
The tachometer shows 500 rpm
